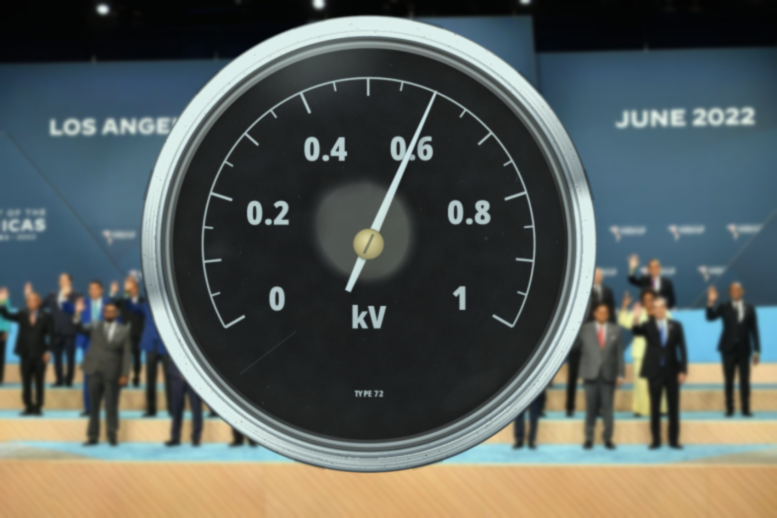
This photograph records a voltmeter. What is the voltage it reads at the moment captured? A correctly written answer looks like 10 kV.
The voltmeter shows 0.6 kV
